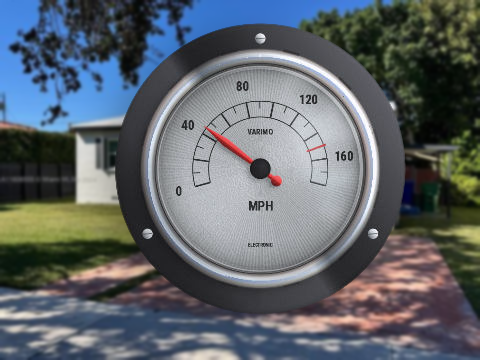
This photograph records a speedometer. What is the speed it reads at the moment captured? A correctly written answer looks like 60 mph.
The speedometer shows 45 mph
